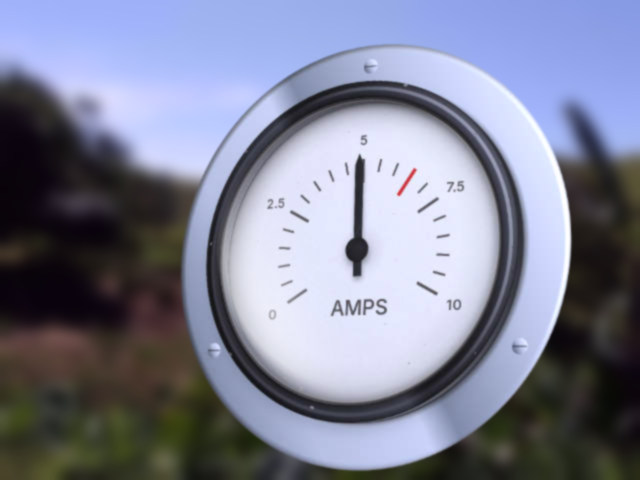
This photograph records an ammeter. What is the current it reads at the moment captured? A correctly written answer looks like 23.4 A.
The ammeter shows 5 A
